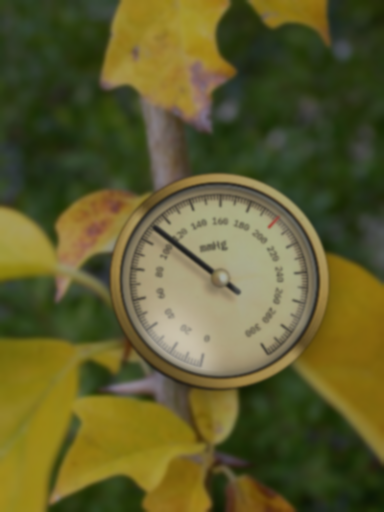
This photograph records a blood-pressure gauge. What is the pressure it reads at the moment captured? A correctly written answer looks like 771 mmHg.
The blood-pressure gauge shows 110 mmHg
